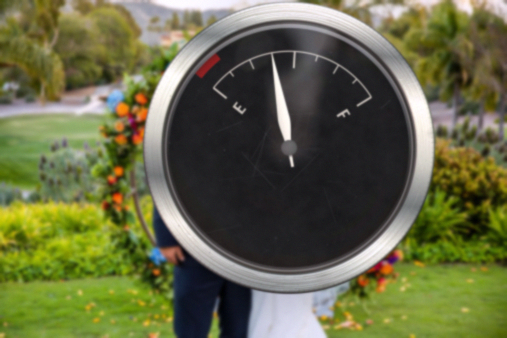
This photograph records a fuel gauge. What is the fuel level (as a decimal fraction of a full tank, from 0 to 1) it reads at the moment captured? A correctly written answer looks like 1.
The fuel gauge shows 0.375
